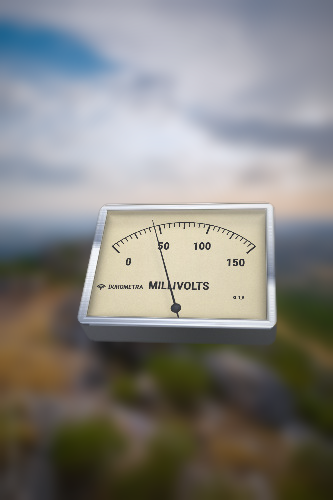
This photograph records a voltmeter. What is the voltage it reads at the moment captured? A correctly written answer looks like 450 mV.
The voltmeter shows 45 mV
